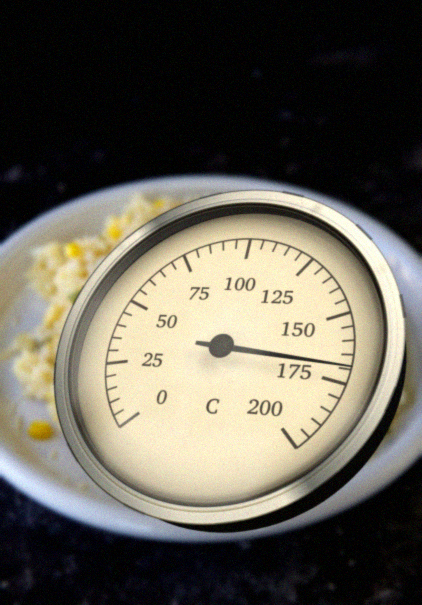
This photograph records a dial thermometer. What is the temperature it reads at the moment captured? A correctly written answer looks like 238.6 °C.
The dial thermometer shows 170 °C
